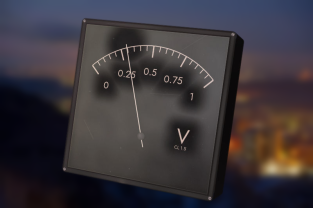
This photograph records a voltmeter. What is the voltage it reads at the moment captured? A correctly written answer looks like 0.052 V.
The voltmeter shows 0.3 V
